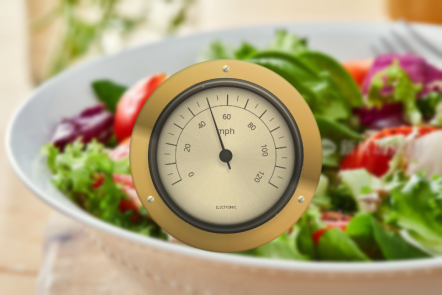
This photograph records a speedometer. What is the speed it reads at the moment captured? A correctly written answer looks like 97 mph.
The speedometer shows 50 mph
